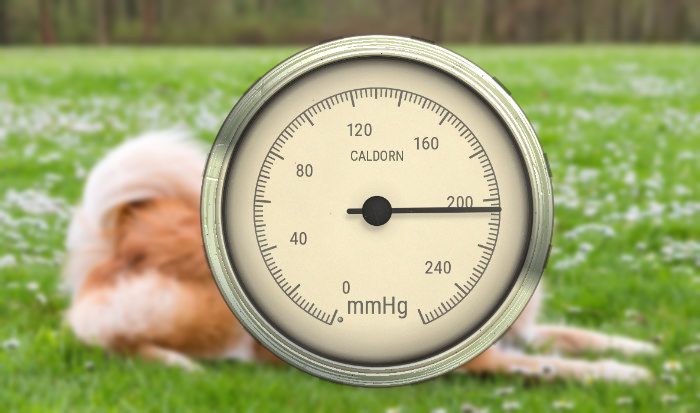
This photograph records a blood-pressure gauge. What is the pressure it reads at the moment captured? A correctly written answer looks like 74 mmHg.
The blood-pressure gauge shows 204 mmHg
